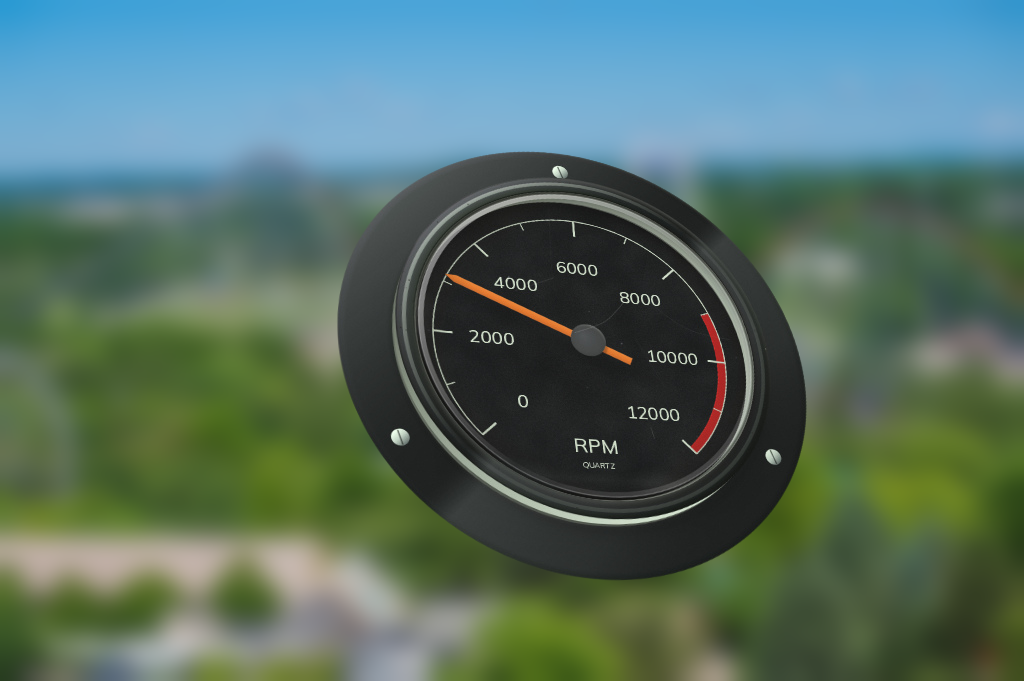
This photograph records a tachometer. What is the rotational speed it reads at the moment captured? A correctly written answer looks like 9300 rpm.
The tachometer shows 3000 rpm
